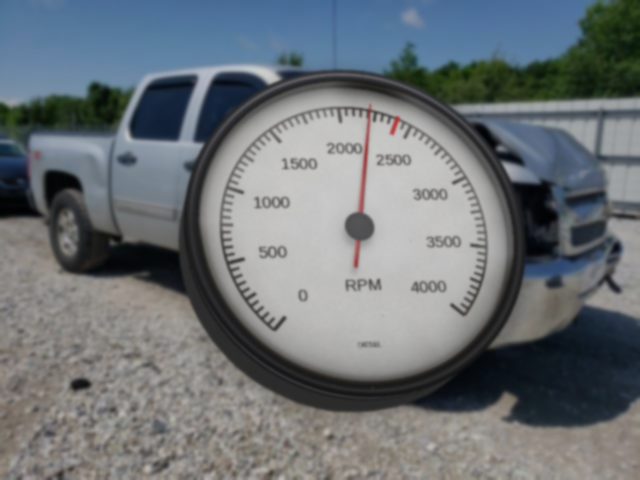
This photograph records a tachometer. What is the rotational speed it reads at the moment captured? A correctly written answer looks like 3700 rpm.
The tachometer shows 2200 rpm
